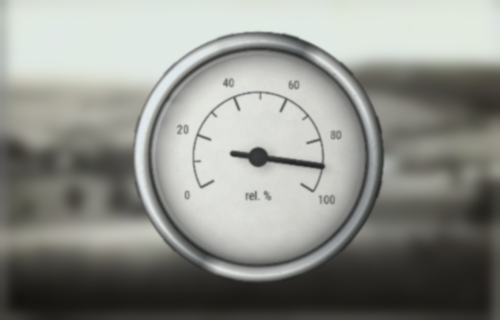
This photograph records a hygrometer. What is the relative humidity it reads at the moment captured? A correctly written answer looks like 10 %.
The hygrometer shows 90 %
